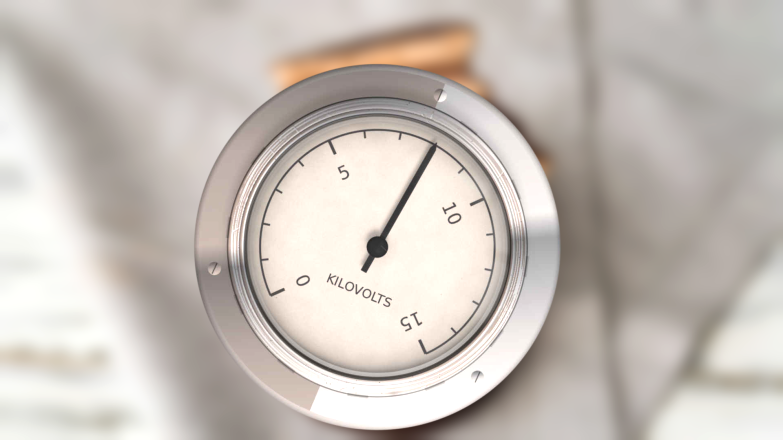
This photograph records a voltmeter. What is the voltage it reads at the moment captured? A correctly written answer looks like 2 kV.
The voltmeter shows 8 kV
